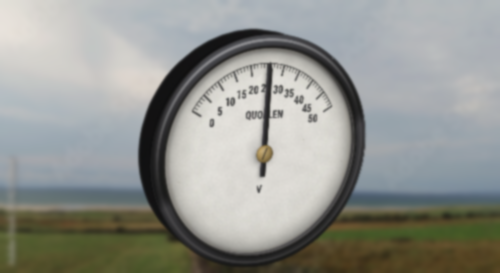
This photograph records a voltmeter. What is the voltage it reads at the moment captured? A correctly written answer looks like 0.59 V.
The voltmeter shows 25 V
